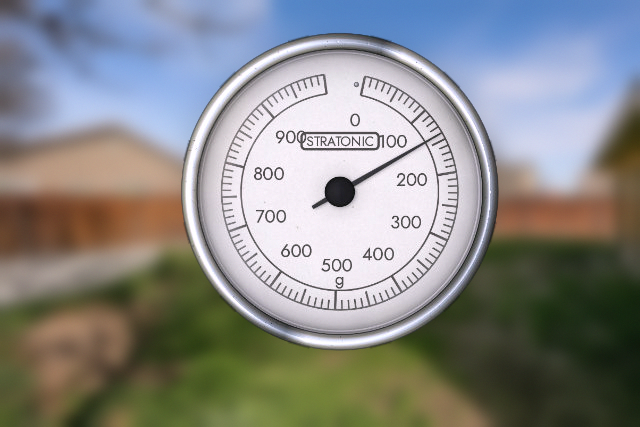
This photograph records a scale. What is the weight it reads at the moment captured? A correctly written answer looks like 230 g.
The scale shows 140 g
